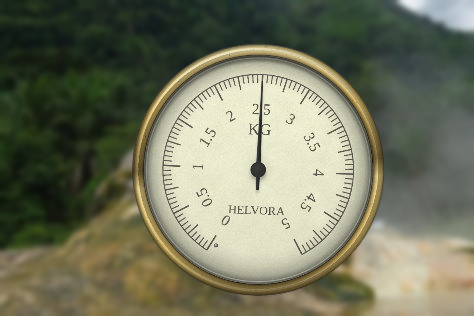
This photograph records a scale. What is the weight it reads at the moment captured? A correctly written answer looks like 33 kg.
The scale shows 2.5 kg
